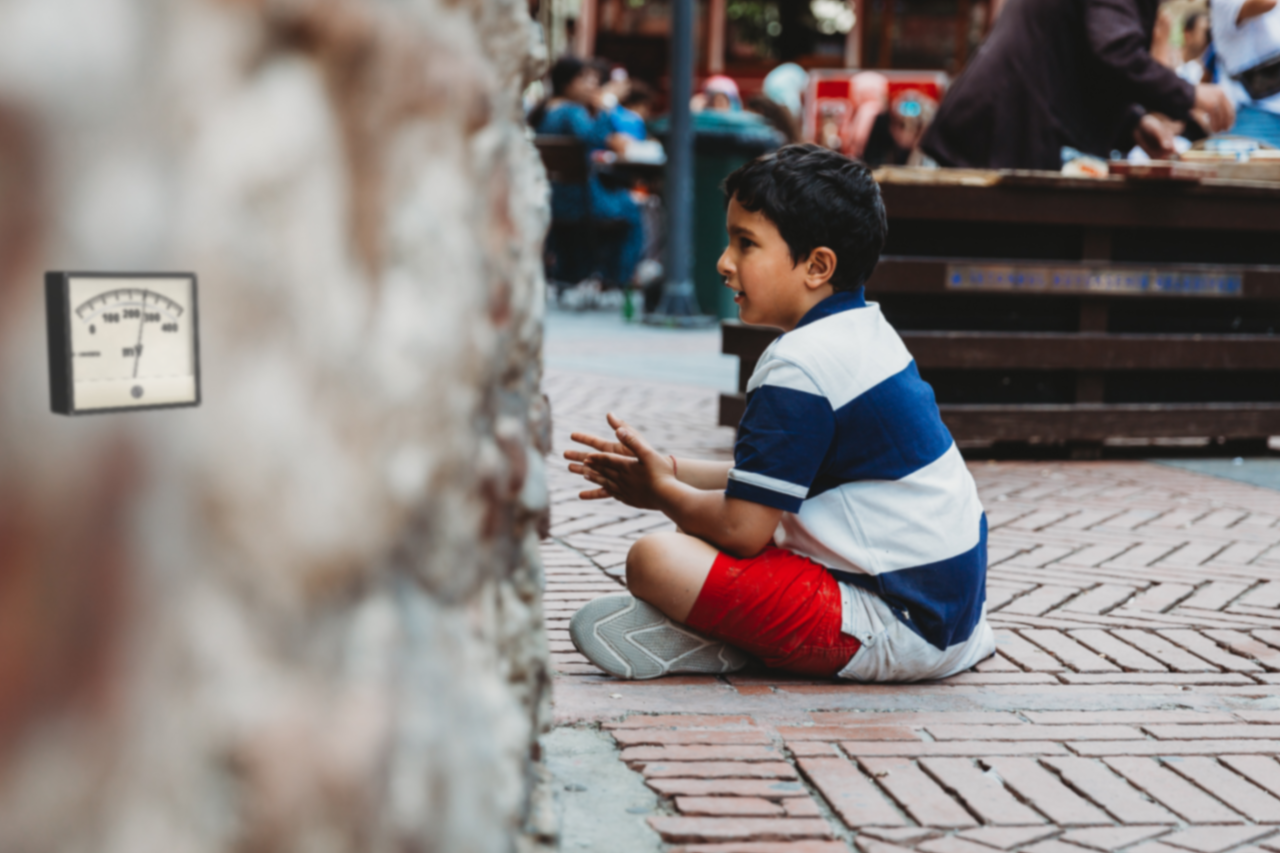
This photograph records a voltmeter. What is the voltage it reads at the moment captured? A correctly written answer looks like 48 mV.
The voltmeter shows 250 mV
